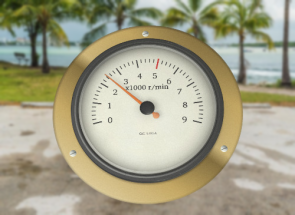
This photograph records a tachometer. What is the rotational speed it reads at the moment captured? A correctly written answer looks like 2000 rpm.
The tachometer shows 2400 rpm
